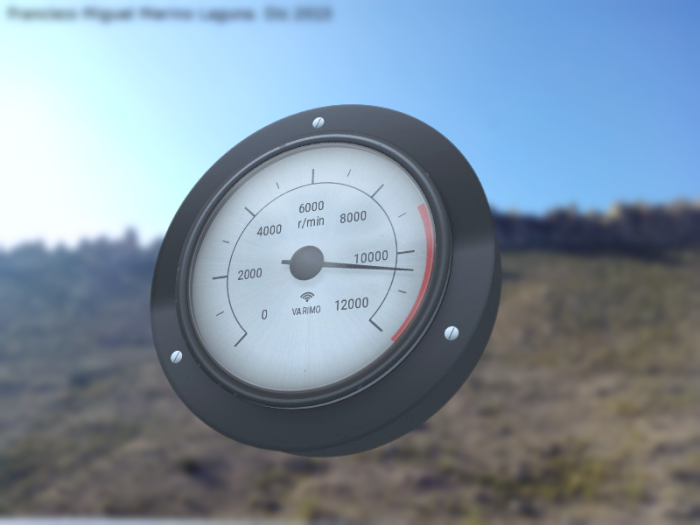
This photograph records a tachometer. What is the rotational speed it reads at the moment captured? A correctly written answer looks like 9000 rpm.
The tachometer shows 10500 rpm
